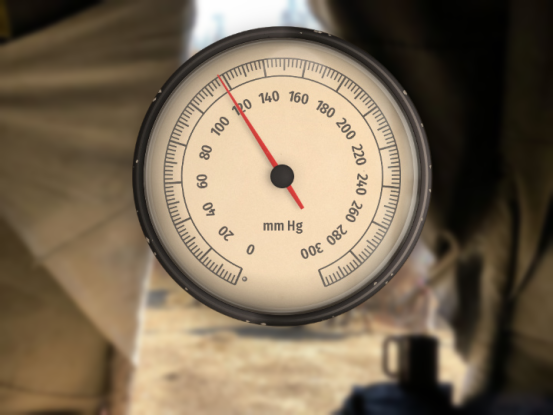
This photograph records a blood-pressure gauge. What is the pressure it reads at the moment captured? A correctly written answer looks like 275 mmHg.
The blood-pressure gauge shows 118 mmHg
